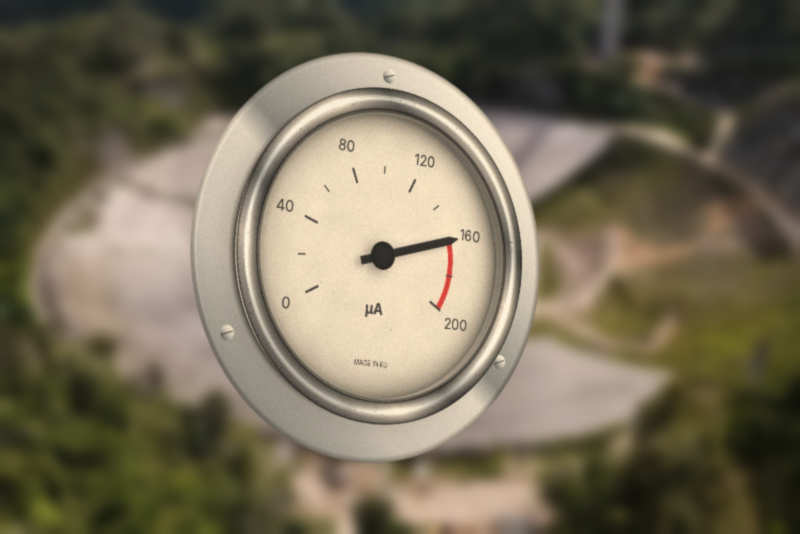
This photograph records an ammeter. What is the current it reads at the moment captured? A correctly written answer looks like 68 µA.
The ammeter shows 160 µA
